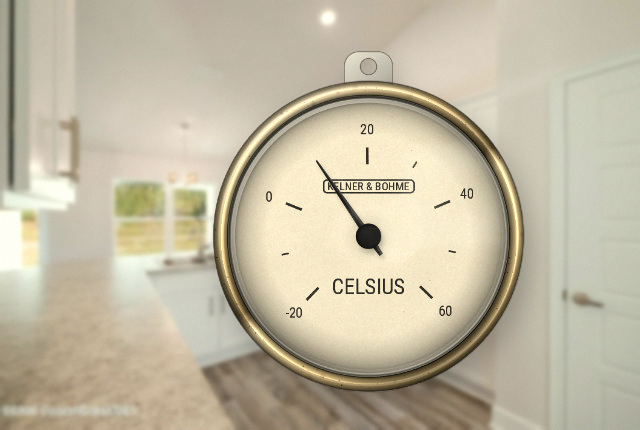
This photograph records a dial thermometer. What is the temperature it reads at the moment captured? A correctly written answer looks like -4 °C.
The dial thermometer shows 10 °C
